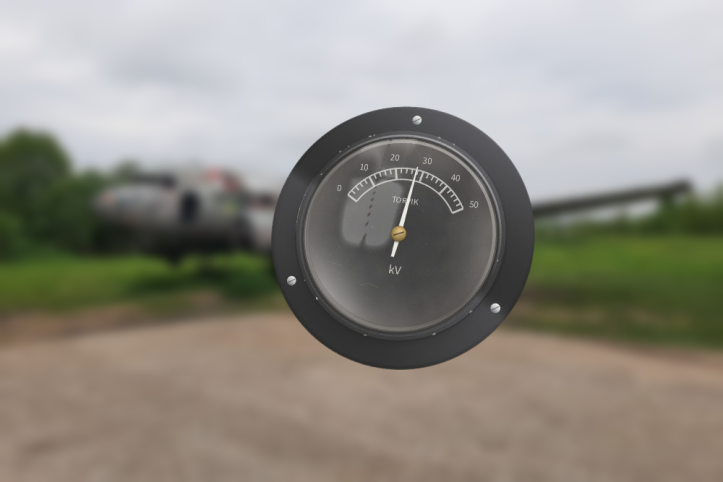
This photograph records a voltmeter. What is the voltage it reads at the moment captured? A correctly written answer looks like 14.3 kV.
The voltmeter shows 28 kV
